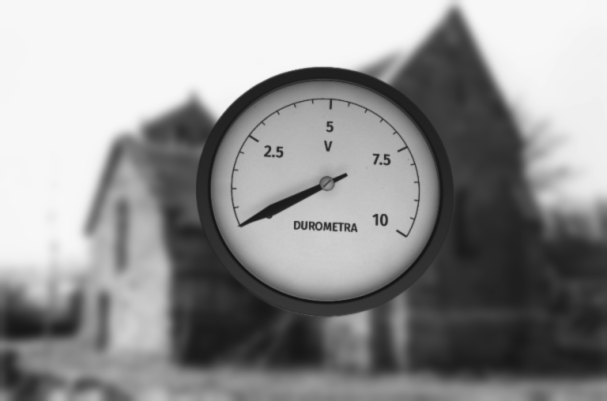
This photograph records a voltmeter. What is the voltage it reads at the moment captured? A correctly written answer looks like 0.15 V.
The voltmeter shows 0 V
